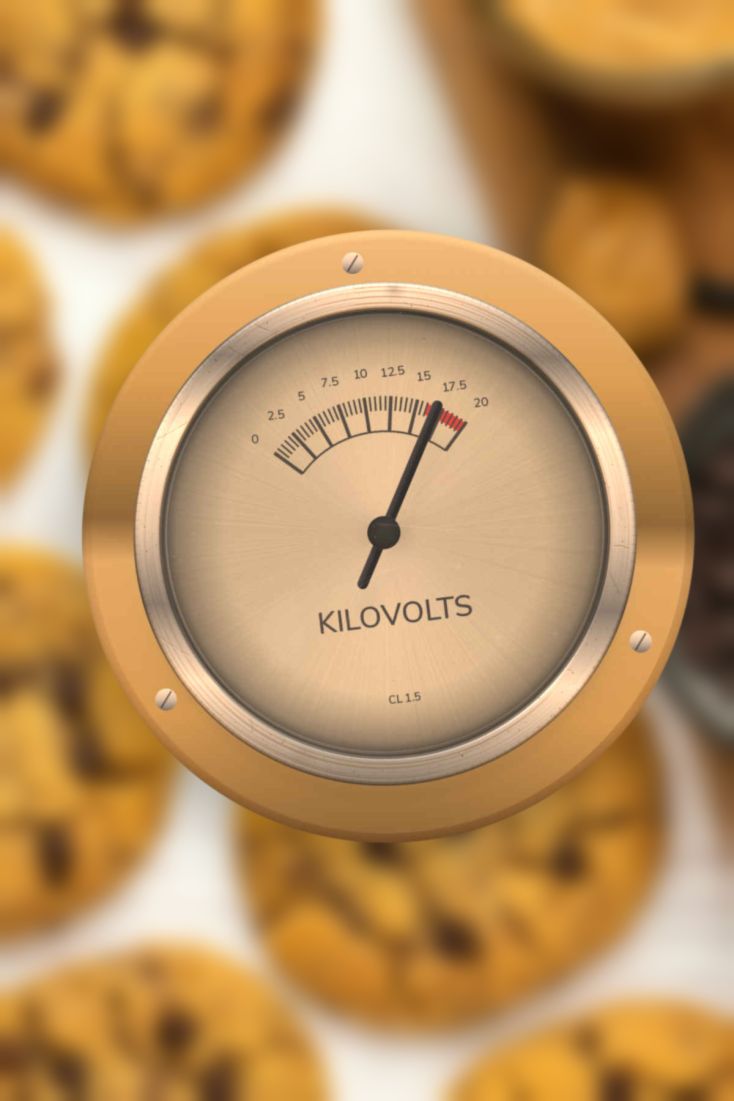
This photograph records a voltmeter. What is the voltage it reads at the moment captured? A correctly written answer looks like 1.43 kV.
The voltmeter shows 17 kV
